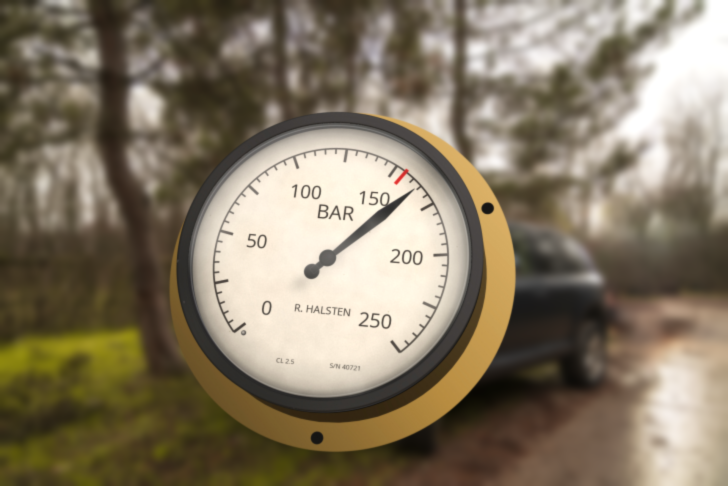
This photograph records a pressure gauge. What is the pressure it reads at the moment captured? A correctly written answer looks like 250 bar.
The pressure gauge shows 165 bar
